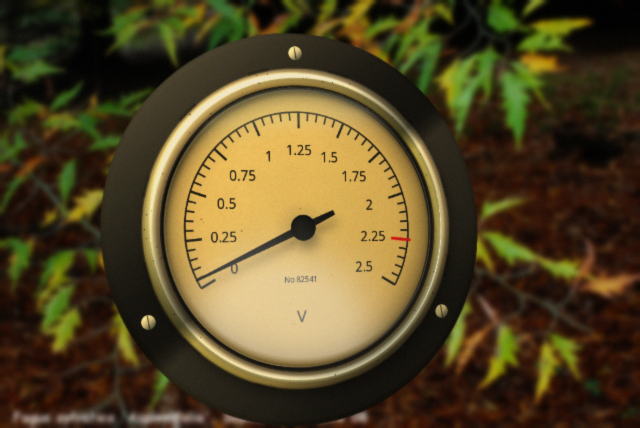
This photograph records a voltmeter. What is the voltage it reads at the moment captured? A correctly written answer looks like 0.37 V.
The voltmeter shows 0.05 V
